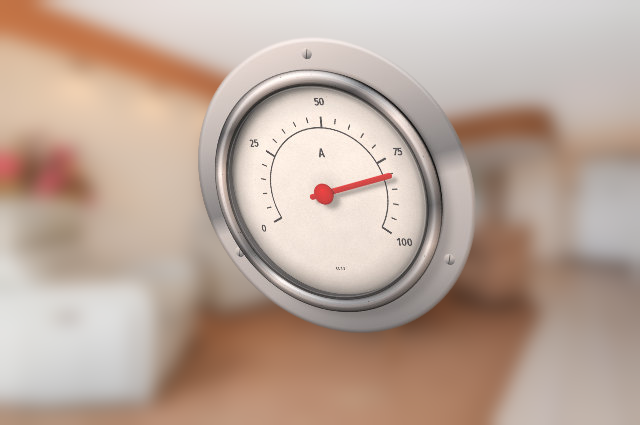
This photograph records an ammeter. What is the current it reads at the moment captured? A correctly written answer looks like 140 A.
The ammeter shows 80 A
